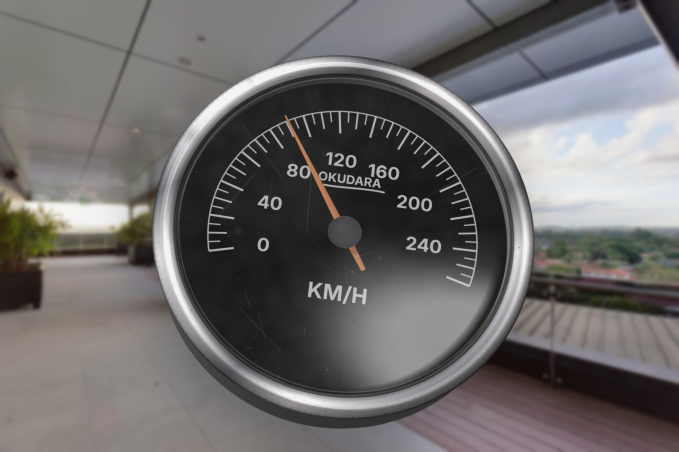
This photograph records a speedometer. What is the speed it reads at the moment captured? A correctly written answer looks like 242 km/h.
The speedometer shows 90 km/h
